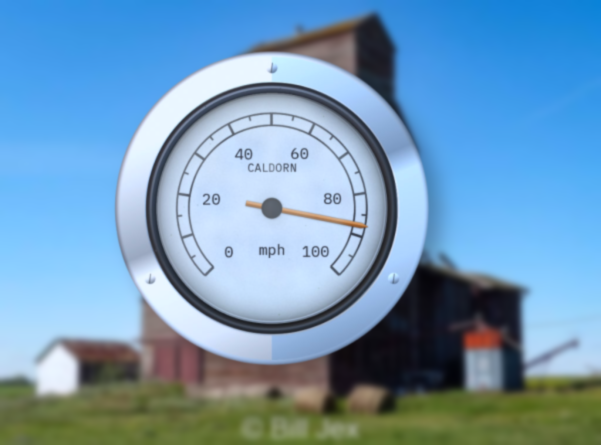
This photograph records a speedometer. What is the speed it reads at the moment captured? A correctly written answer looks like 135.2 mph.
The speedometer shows 87.5 mph
